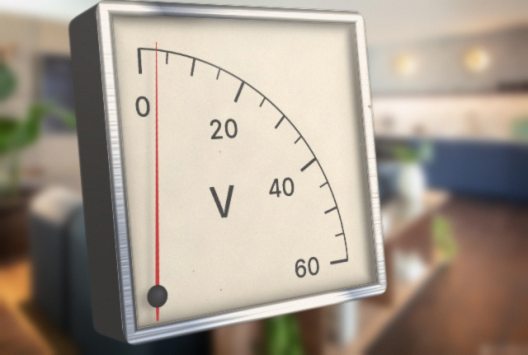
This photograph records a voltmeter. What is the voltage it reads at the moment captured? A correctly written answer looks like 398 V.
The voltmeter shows 2.5 V
